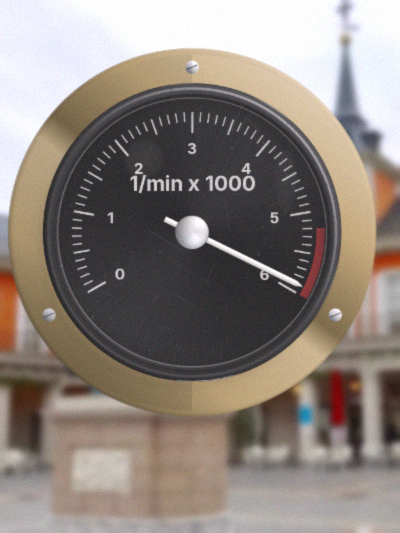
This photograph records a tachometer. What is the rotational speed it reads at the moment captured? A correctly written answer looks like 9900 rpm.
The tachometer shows 5900 rpm
